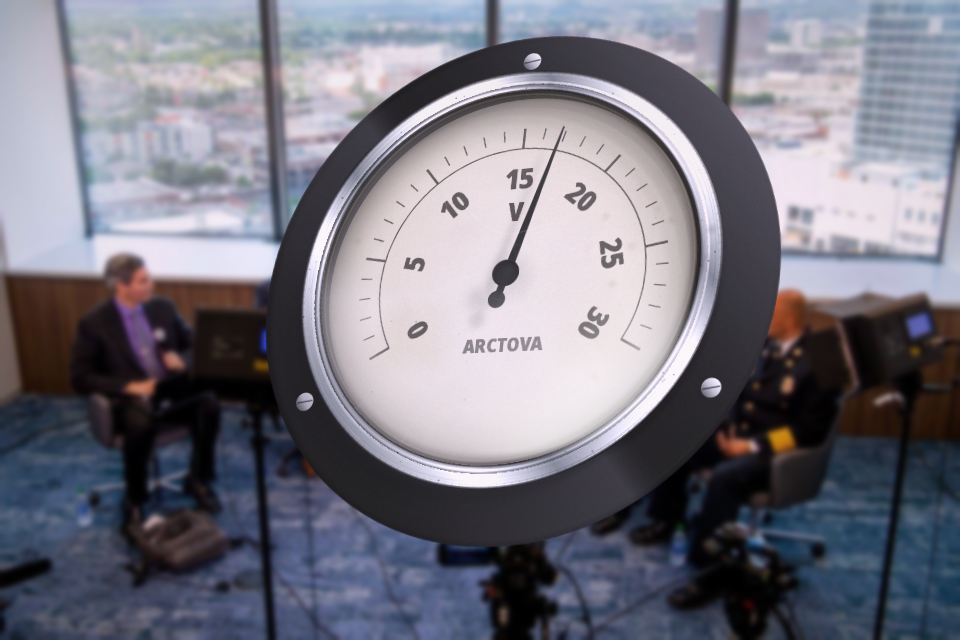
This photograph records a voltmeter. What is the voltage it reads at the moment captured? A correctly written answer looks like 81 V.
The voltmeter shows 17 V
